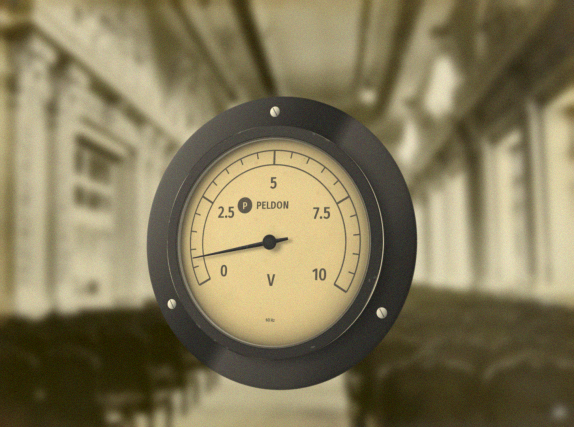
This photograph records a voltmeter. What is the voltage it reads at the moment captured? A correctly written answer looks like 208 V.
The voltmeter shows 0.75 V
